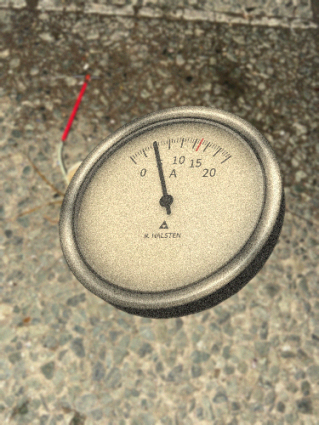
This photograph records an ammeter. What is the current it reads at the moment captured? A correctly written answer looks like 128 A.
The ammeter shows 5 A
